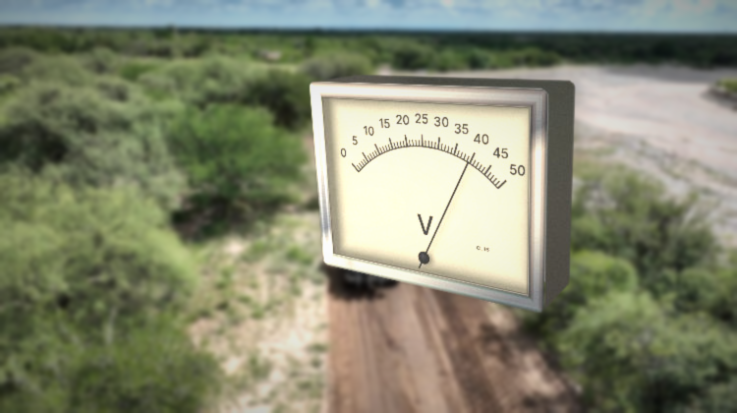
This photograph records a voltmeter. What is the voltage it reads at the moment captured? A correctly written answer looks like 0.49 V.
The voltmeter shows 40 V
